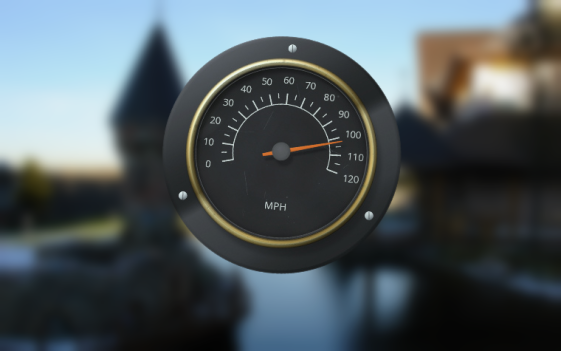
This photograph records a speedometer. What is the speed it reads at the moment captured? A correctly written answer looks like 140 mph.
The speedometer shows 102.5 mph
